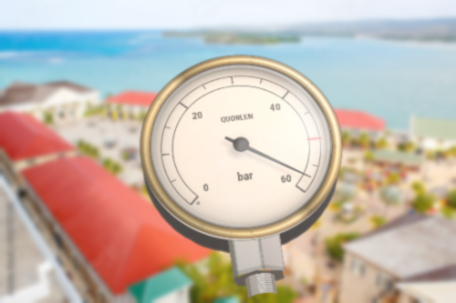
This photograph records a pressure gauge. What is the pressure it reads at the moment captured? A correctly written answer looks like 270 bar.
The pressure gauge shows 57.5 bar
